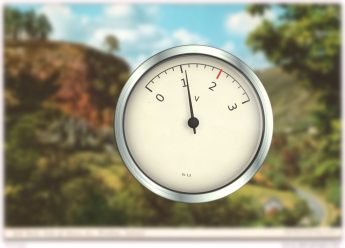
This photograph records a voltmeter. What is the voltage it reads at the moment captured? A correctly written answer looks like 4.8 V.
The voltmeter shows 1.1 V
